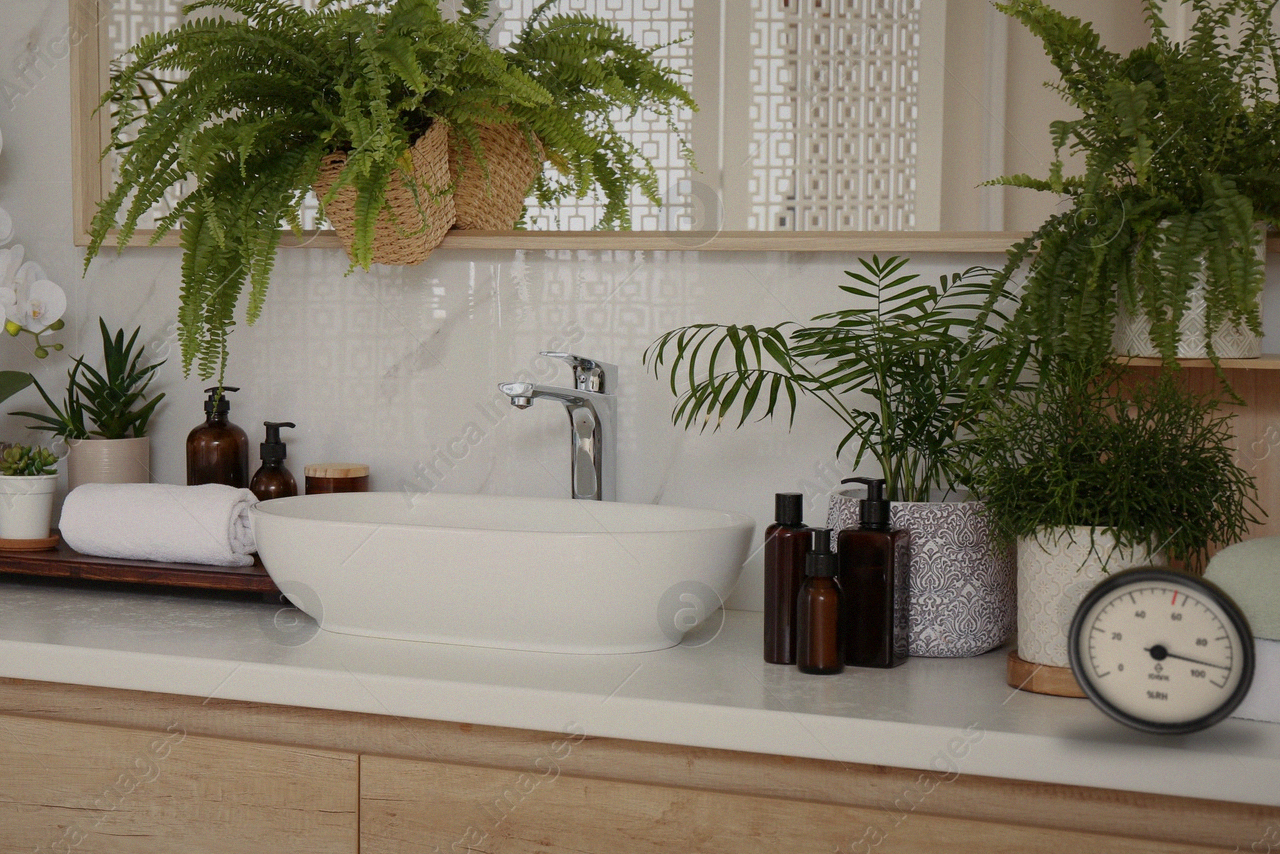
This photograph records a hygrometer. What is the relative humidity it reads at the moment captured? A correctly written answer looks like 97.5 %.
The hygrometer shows 92 %
